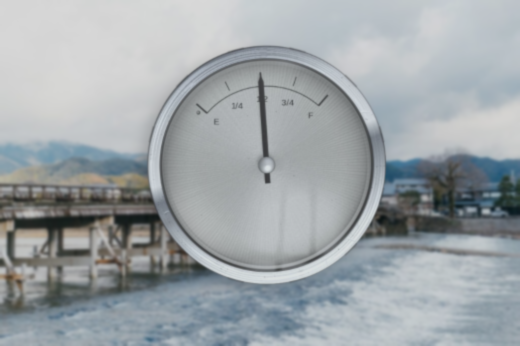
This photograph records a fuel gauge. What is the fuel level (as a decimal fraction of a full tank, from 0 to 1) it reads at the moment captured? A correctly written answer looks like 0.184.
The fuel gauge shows 0.5
